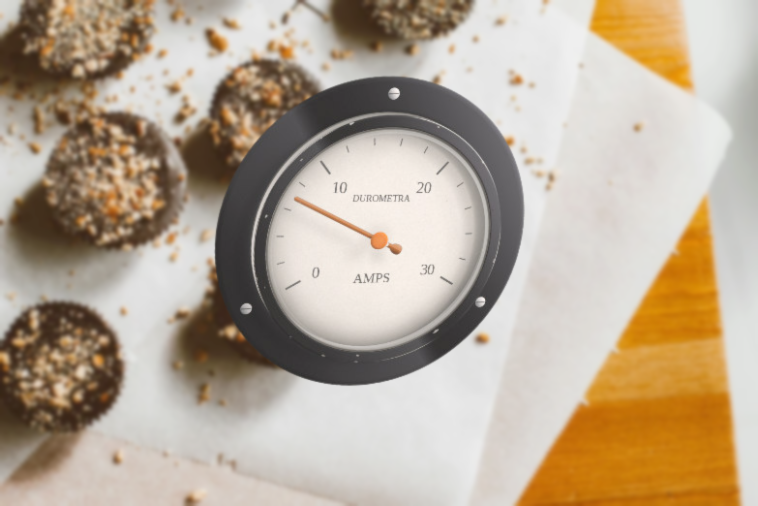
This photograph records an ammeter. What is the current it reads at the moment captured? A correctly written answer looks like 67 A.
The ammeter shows 7 A
